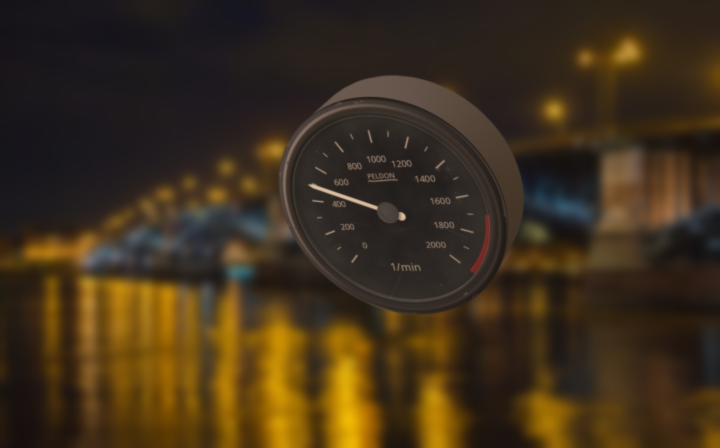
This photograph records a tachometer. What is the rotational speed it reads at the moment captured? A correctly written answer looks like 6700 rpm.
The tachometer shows 500 rpm
